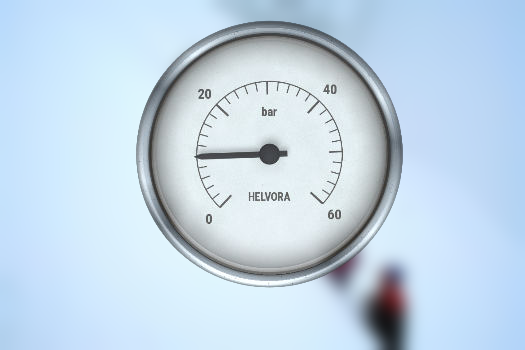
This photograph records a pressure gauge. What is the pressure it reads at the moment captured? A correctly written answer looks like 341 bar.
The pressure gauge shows 10 bar
